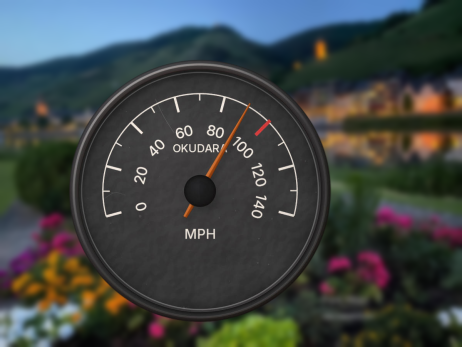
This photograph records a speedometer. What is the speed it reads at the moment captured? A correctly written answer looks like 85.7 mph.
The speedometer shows 90 mph
